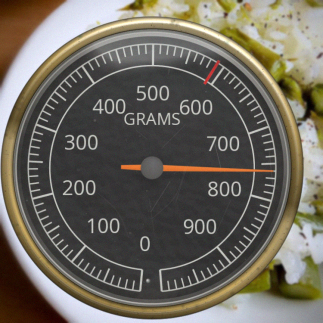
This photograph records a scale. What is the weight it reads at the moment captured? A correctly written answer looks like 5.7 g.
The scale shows 760 g
